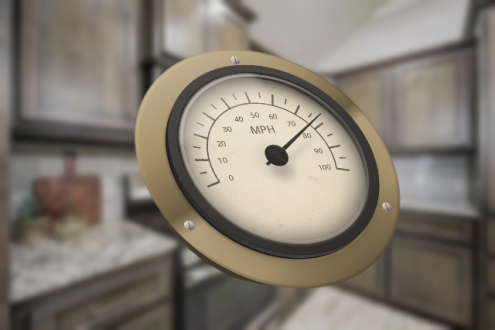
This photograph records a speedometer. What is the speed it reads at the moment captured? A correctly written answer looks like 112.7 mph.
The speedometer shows 77.5 mph
